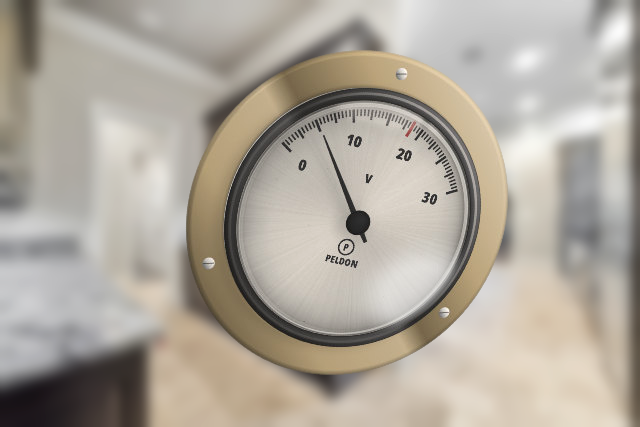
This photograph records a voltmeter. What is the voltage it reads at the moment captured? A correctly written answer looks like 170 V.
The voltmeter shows 5 V
